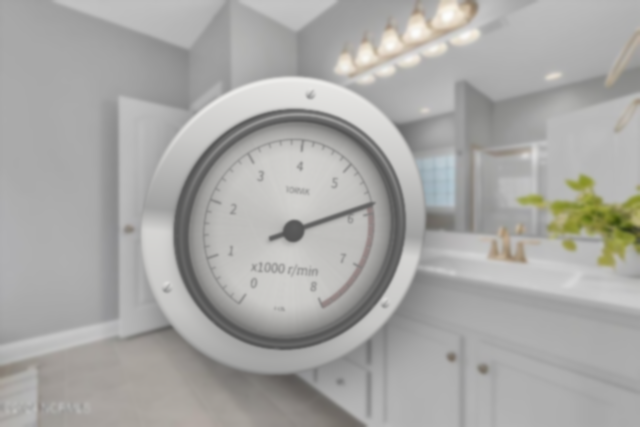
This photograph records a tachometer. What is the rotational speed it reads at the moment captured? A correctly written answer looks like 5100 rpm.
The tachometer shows 5800 rpm
